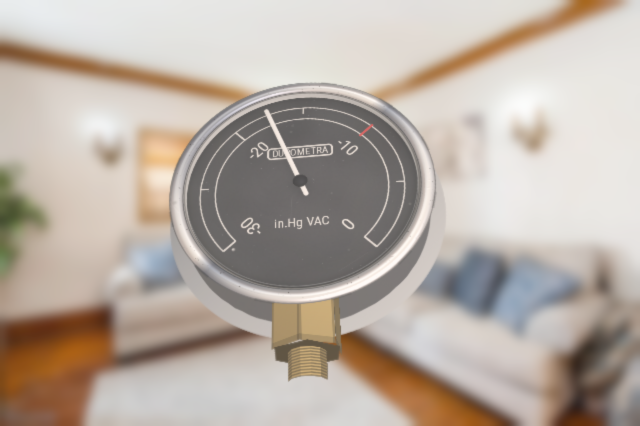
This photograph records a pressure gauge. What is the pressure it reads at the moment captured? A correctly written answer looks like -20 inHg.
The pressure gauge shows -17.5 inHg
